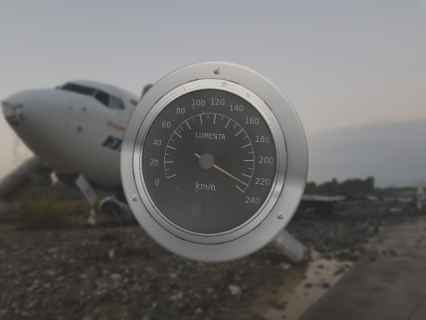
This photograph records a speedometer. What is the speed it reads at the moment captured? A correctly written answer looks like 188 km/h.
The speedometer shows 230 km/h
